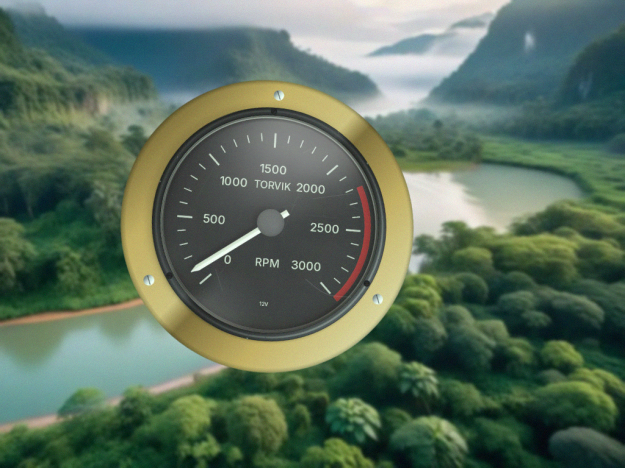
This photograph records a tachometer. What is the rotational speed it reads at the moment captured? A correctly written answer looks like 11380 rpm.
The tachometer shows 100 rpm
